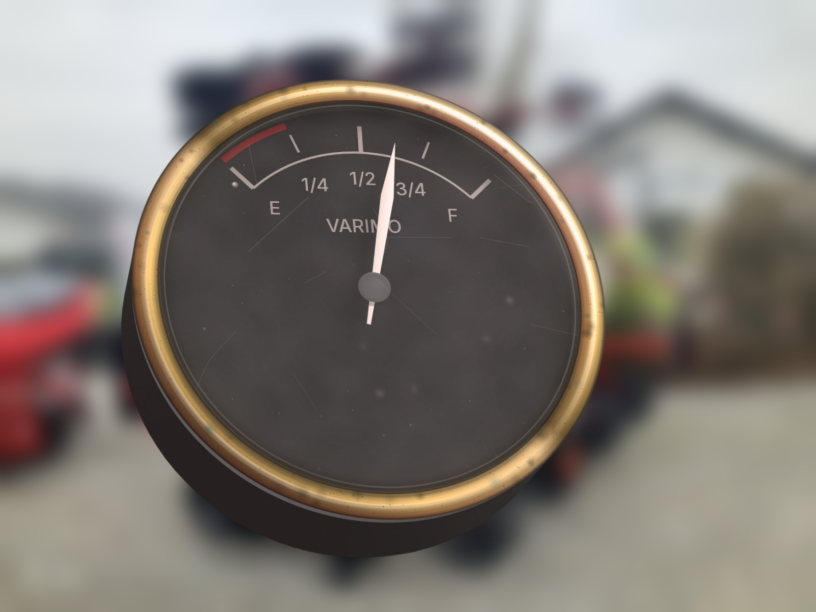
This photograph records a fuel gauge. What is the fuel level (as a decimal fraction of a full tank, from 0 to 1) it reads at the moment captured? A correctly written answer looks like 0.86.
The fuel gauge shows 0.625
